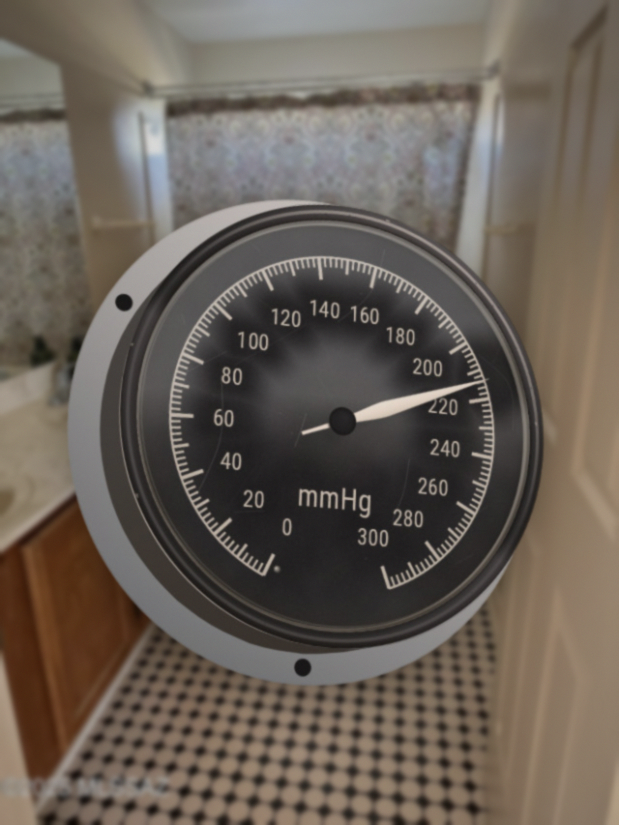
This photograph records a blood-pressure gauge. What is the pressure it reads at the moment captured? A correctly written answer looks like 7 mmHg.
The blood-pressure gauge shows 214 mmHg
